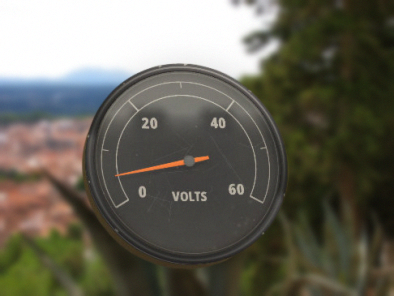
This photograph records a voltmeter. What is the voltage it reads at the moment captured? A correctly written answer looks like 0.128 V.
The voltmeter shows 5 V
